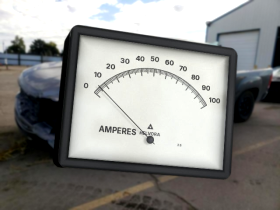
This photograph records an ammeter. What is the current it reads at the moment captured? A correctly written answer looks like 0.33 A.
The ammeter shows 5 A
